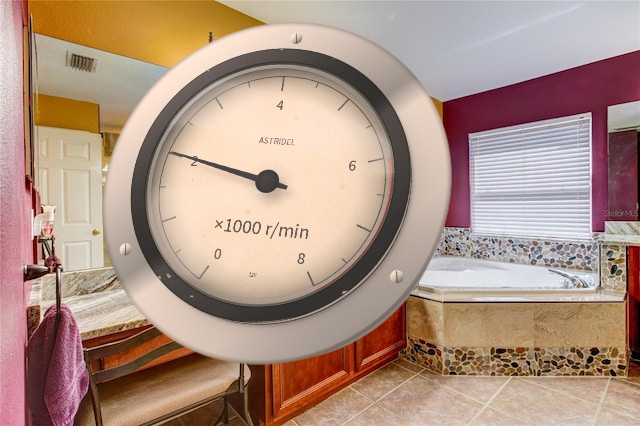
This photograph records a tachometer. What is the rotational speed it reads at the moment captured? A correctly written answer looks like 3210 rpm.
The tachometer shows 2000 rpm
